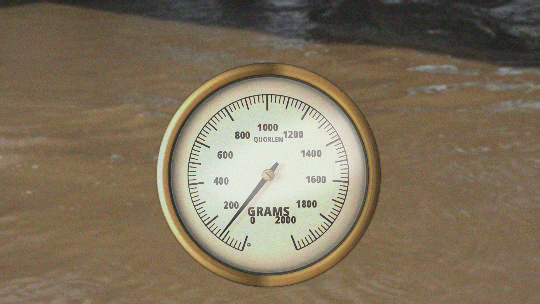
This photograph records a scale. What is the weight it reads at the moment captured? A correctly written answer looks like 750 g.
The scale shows 120 g
